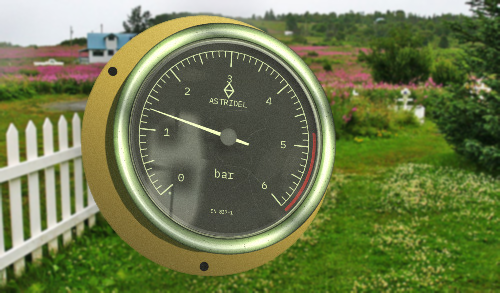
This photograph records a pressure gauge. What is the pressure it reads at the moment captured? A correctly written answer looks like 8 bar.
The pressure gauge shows 1.3 bar
